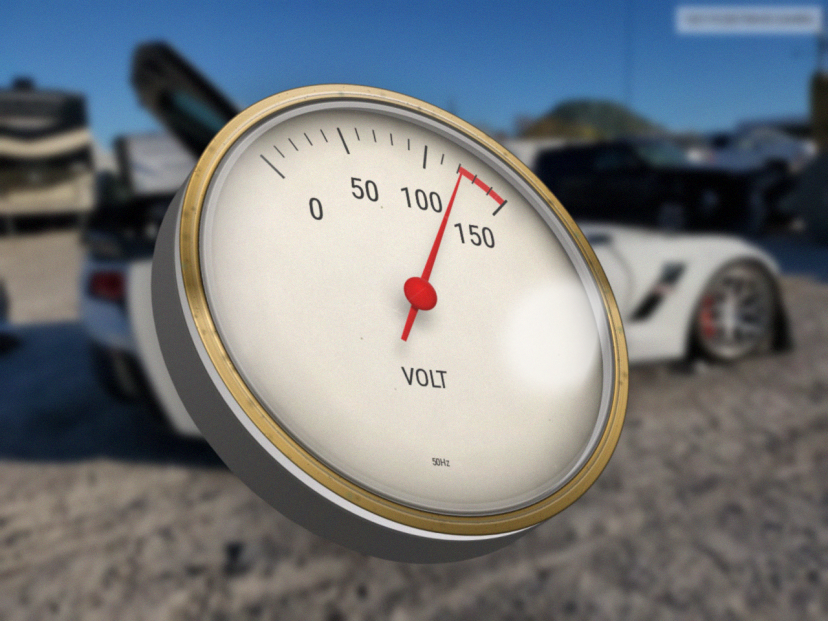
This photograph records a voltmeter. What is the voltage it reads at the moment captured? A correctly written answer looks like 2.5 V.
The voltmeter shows 120 V
